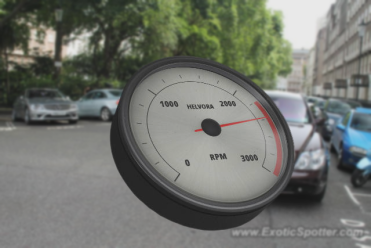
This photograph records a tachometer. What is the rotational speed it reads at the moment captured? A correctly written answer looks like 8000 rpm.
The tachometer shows 2400 rpm
